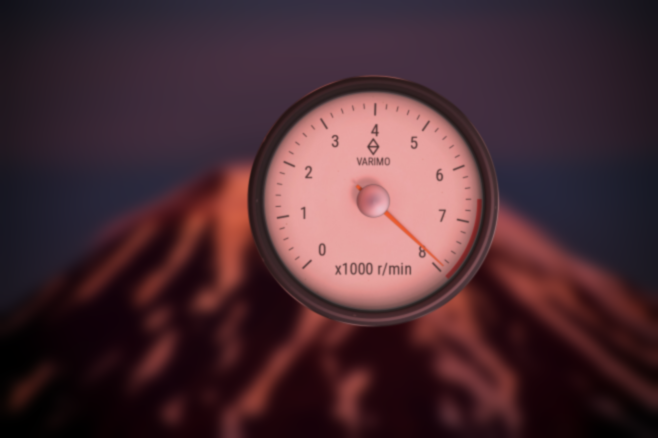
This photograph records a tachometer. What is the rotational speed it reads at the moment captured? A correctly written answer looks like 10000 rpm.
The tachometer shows 7900 rpm
